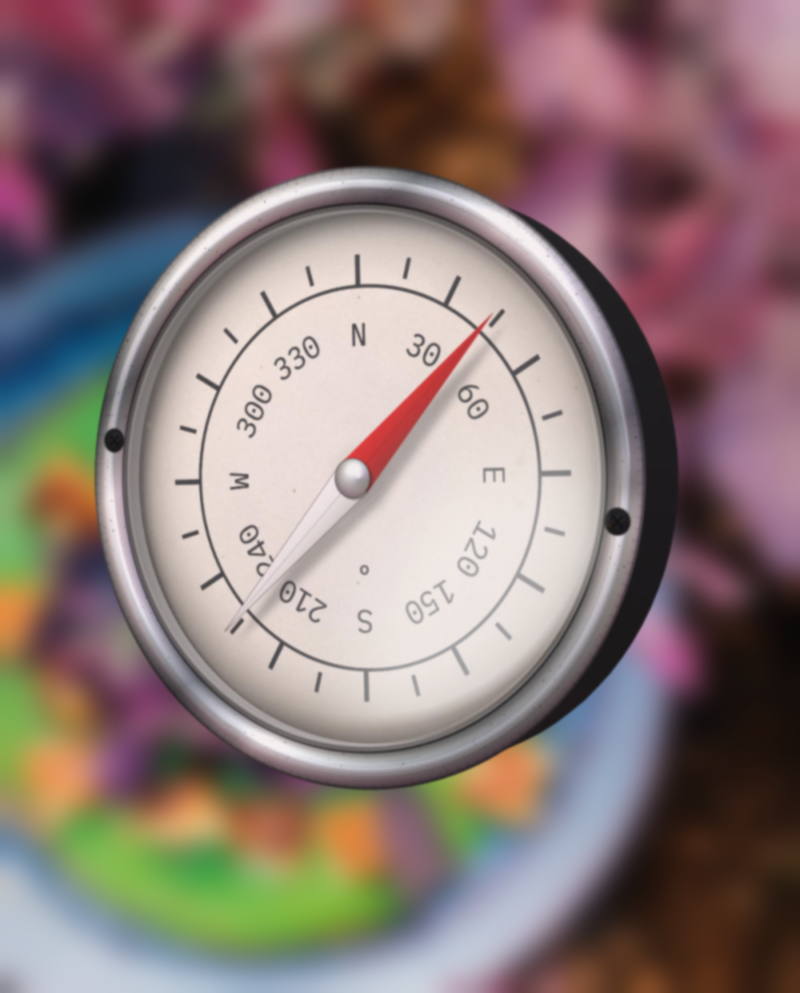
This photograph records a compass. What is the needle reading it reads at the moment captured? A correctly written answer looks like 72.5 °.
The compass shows 45 °
